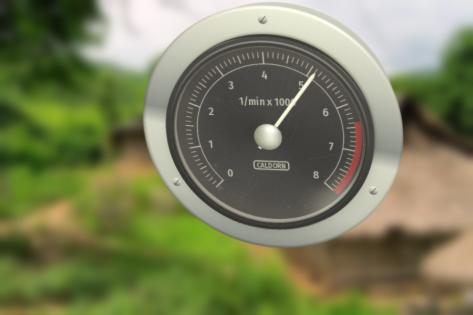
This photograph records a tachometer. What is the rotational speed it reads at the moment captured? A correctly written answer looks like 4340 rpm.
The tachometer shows 5100 rpm
